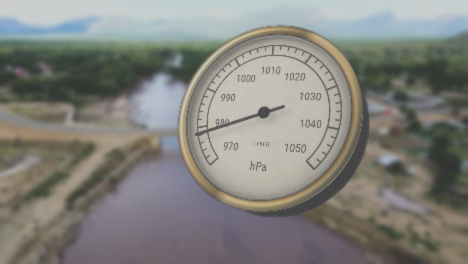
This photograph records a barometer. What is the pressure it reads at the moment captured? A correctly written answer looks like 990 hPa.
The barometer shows 978 hPa
